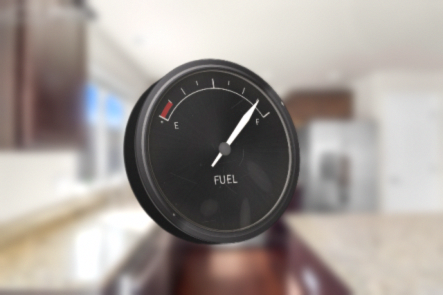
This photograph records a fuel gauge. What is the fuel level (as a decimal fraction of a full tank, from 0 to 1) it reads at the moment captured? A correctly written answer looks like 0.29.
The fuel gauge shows 0.875
